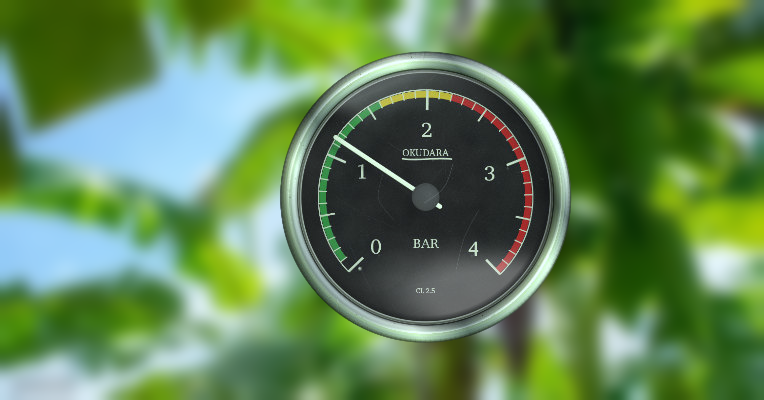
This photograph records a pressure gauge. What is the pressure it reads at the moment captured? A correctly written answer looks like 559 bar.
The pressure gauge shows 1.15 bar
